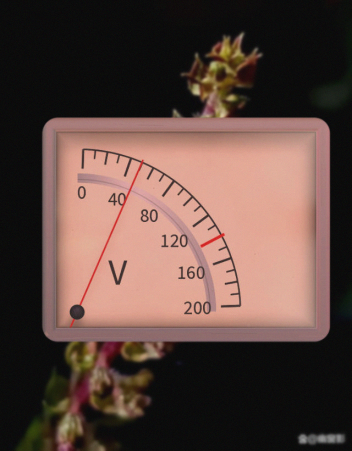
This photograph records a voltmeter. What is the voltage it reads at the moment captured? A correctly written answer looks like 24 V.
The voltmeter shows 50 V
